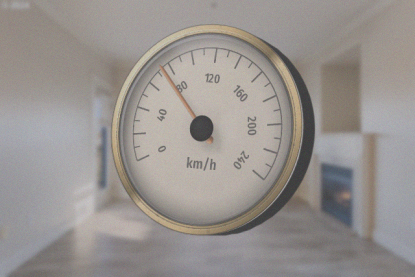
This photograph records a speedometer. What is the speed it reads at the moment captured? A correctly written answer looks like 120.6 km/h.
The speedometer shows 75 km/h
